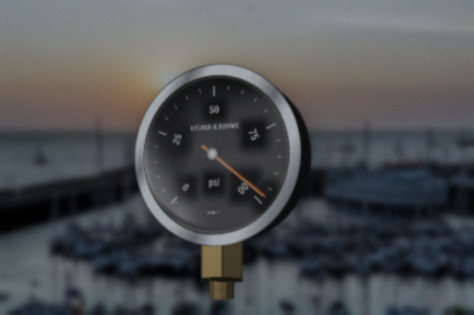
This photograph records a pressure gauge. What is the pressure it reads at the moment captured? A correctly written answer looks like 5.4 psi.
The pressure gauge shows 97.5 psi
